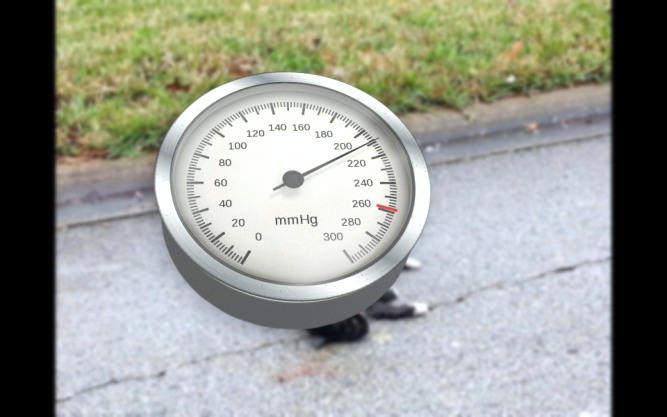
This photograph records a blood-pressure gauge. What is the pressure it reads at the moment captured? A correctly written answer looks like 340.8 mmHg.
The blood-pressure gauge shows 210 mmHg
